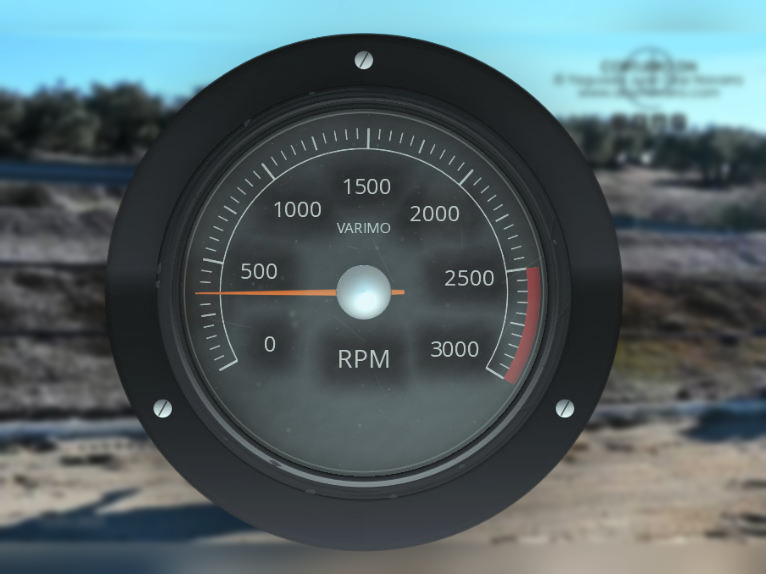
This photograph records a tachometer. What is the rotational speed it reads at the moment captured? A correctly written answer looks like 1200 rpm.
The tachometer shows 350 rpm
